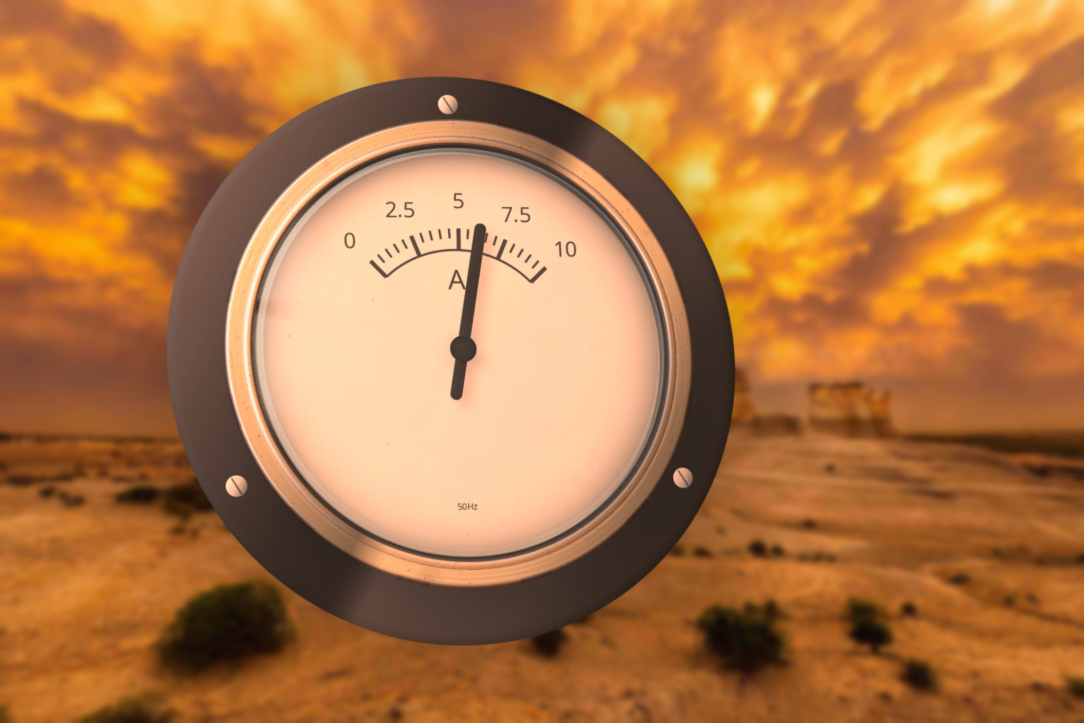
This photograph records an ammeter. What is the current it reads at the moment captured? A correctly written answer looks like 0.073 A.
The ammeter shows 6 A
